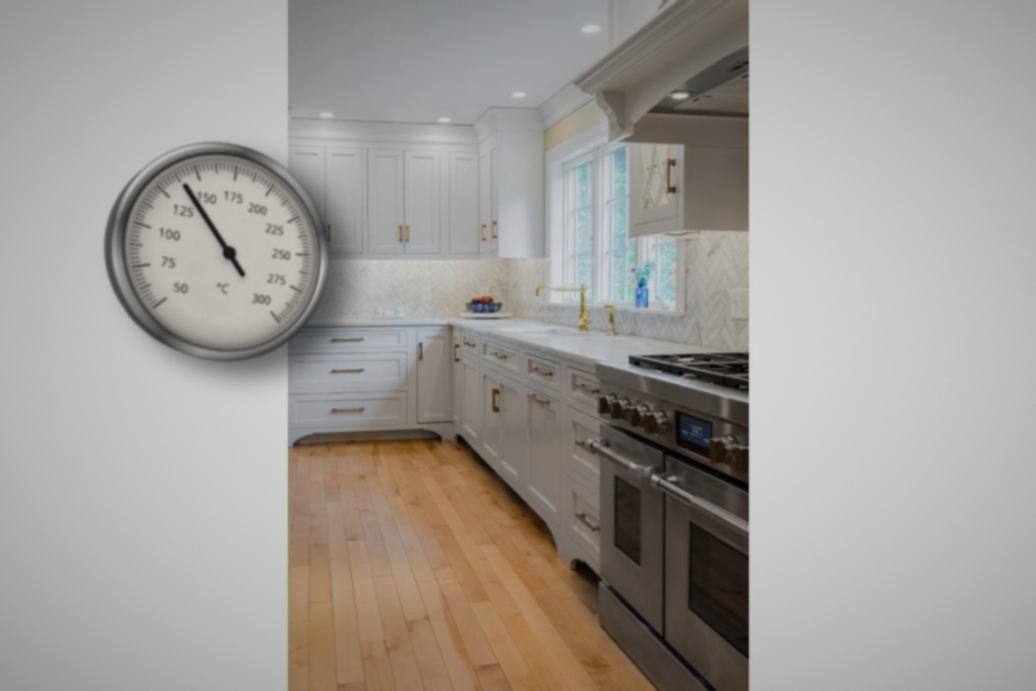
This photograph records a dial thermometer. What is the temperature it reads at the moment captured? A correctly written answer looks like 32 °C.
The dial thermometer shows 137.5 °C
